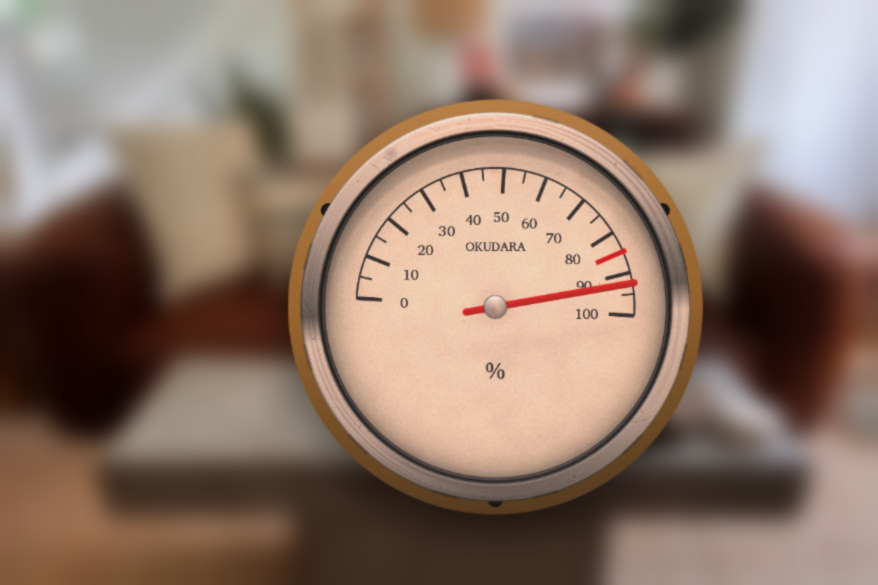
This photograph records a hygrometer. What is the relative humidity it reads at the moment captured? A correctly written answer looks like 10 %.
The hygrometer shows 92.5 %
